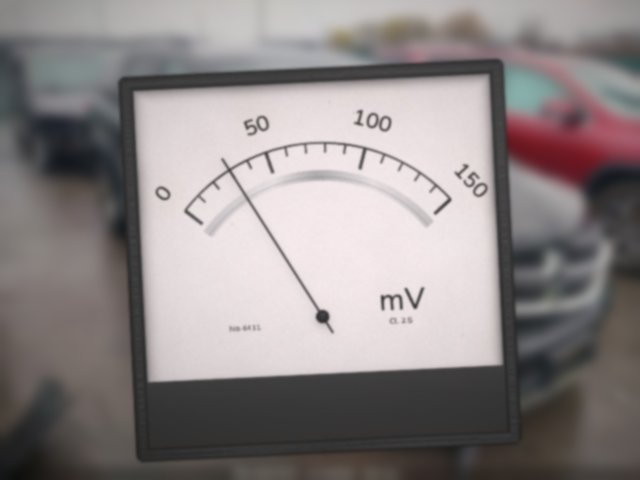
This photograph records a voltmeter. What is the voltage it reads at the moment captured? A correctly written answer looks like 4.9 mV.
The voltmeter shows 30 mV
